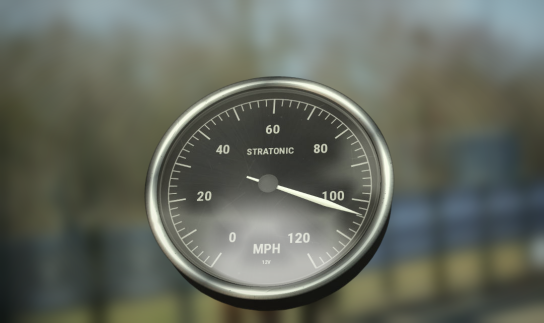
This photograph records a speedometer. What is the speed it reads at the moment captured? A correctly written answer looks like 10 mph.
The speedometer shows 104 mph
